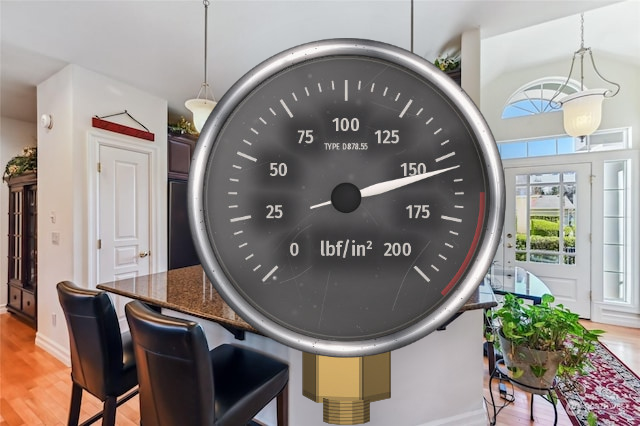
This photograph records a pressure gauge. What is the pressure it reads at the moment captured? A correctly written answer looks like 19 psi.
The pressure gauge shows 155 psi
